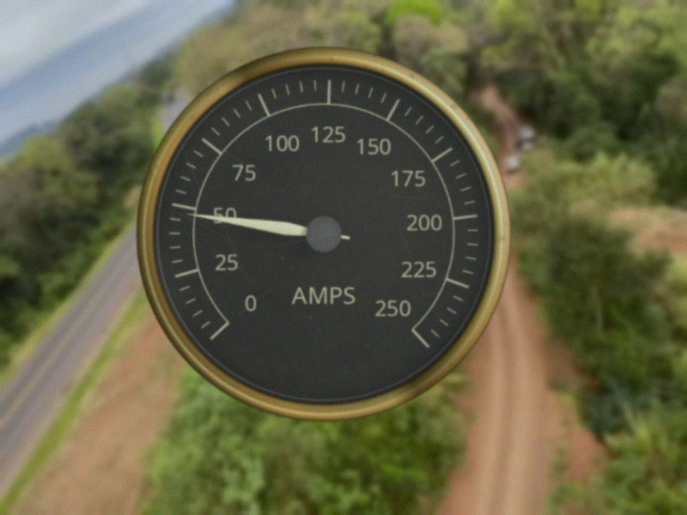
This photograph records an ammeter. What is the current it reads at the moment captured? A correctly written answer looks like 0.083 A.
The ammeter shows 47.5 A
